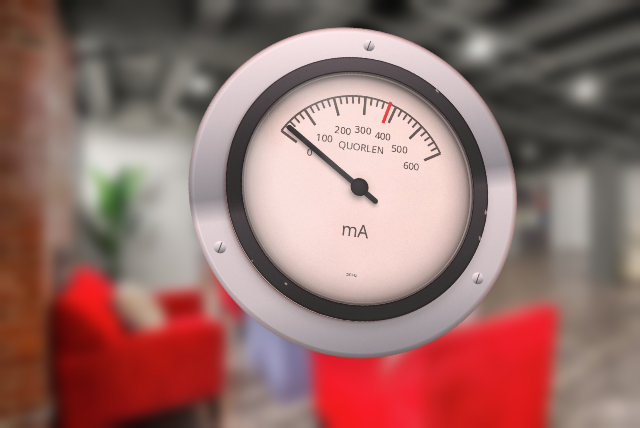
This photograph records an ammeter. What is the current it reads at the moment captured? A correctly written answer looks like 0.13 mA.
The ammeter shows 20 mA
